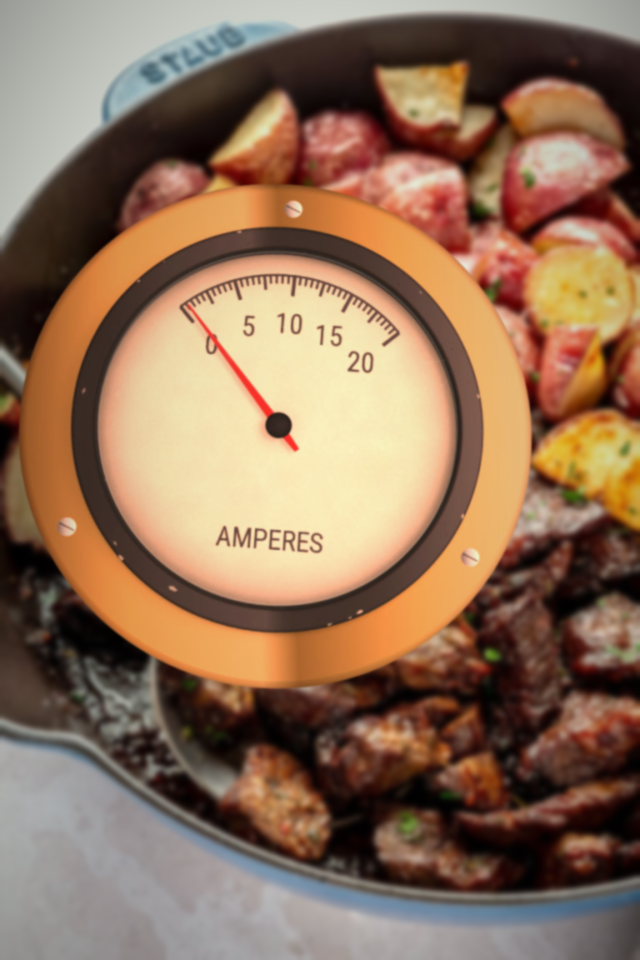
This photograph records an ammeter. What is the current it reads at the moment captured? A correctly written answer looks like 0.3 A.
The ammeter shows 0.5 A
